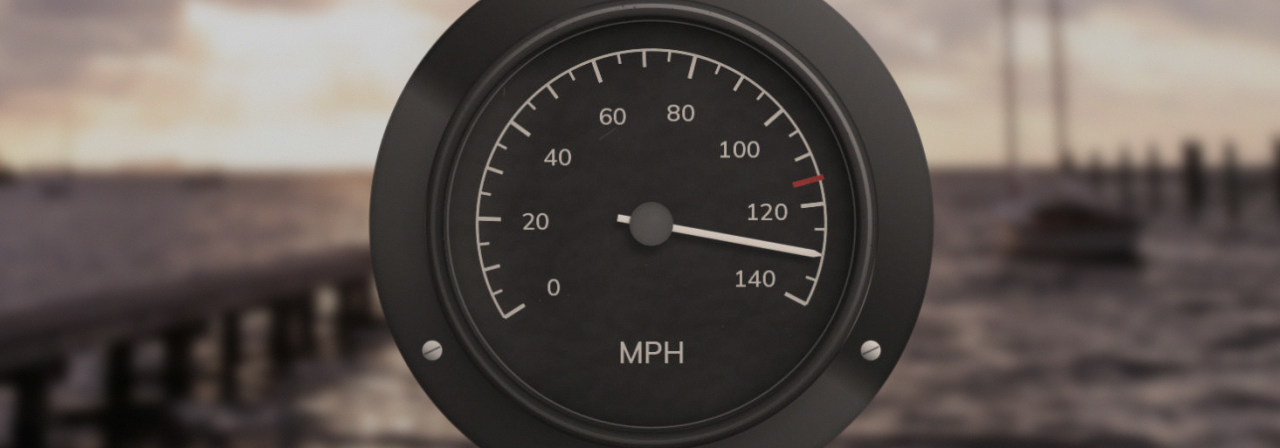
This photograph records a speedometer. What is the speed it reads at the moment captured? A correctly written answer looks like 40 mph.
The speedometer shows 130 mph
